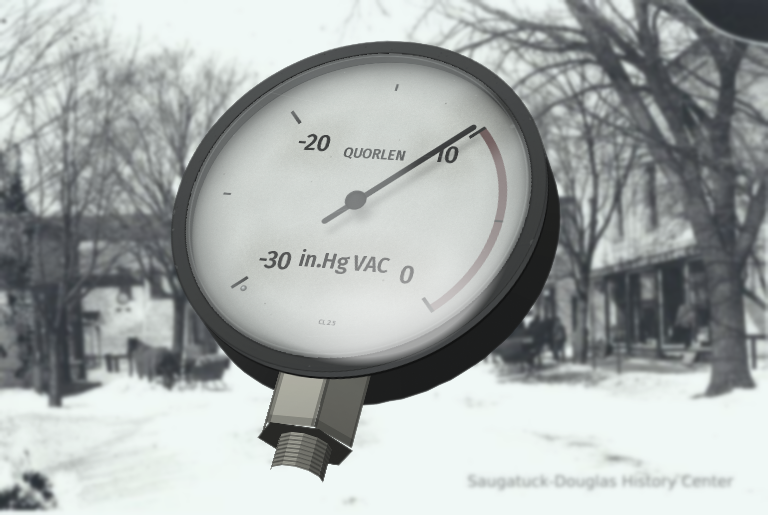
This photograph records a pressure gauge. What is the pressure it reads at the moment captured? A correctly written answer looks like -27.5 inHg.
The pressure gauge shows -10 inHg
